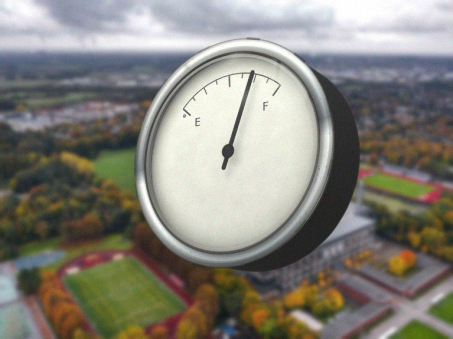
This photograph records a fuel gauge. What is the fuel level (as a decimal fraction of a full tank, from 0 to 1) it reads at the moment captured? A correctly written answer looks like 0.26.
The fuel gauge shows 0.75
